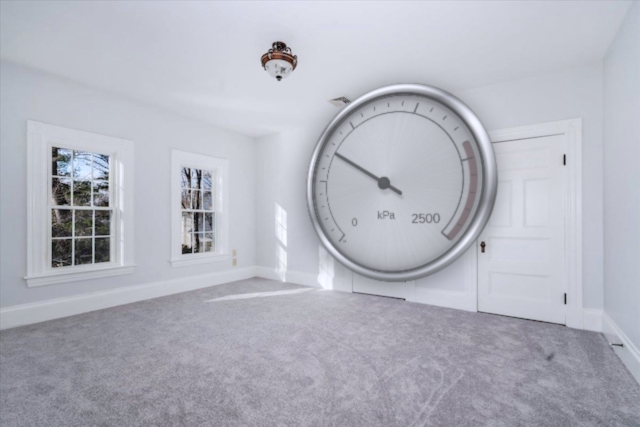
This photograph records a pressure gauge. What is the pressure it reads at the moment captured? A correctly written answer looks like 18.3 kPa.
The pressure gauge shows 750 kPa
